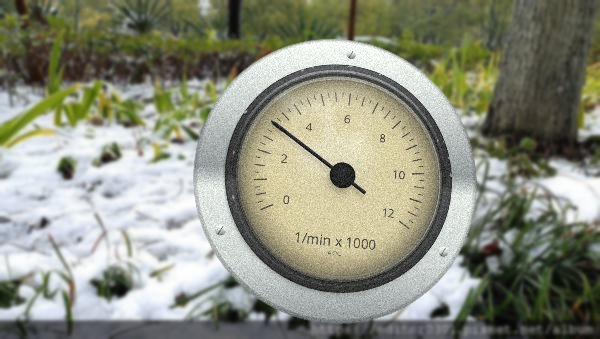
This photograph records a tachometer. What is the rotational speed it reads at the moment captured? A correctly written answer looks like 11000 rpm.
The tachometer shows 3000 rpm
